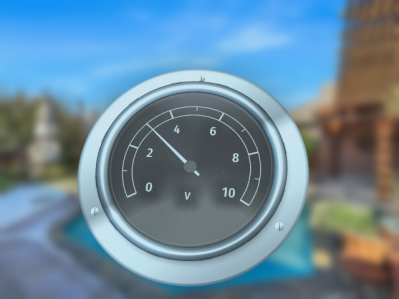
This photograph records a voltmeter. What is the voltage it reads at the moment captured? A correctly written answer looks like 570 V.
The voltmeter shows 3 V
